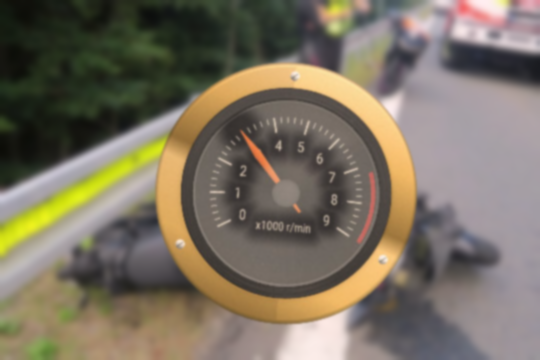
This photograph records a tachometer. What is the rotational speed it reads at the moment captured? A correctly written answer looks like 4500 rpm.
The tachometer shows 3000 rpm
